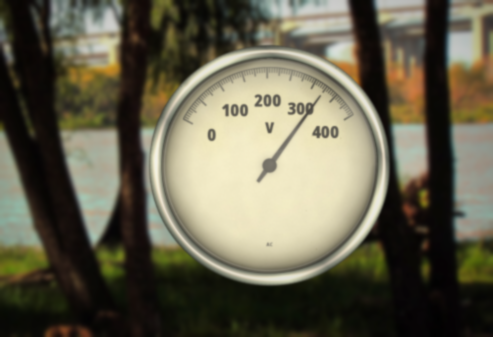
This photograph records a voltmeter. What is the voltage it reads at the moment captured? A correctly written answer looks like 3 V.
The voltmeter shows 325 V
